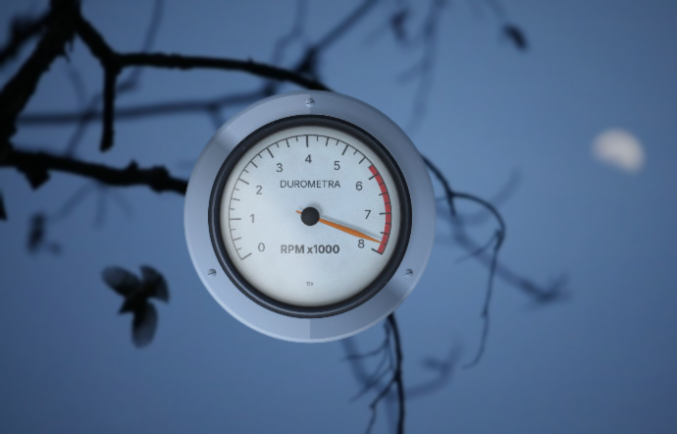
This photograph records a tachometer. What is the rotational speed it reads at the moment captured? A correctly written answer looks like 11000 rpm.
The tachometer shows 7750 rpm
